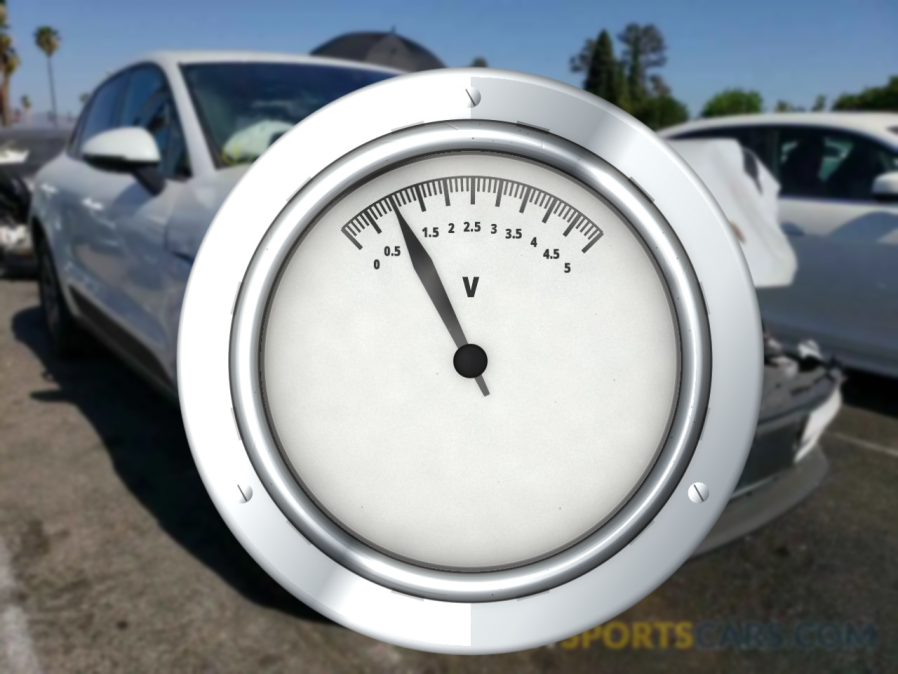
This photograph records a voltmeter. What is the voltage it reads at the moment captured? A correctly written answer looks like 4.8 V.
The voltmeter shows 1 V
